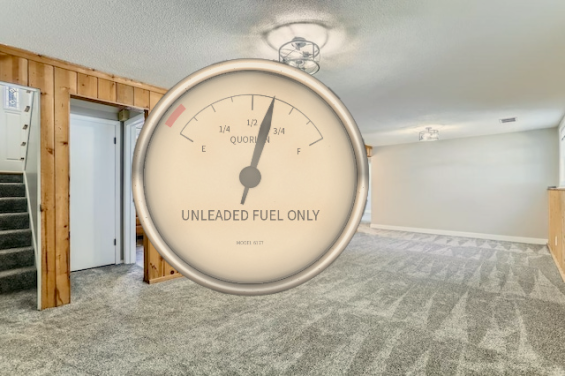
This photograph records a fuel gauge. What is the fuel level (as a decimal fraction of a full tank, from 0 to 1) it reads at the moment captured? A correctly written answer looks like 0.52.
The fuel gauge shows 0.625
